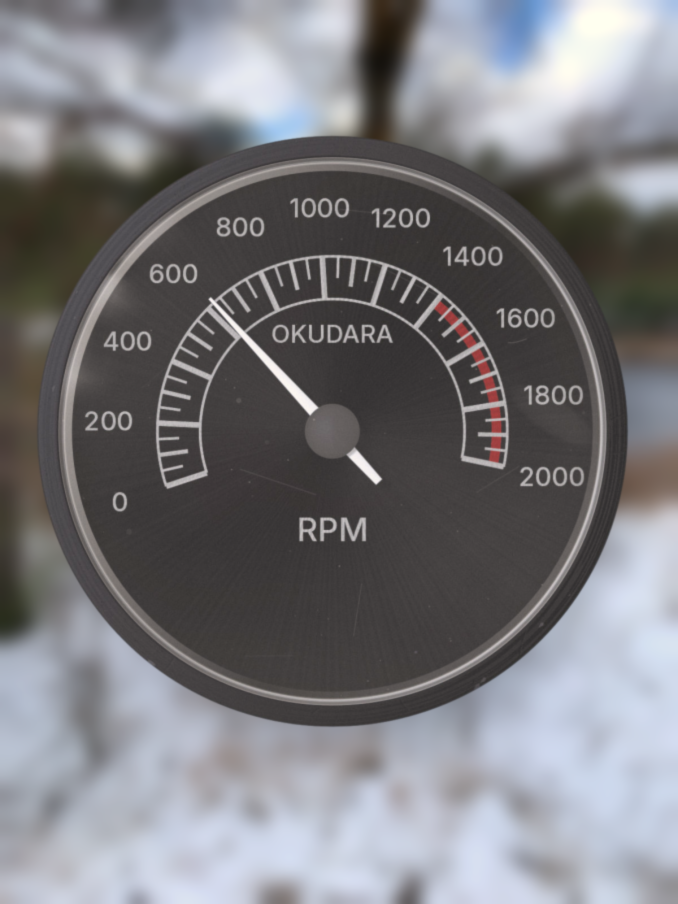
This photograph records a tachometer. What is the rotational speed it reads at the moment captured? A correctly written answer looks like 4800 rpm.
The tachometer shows 625 rpm
